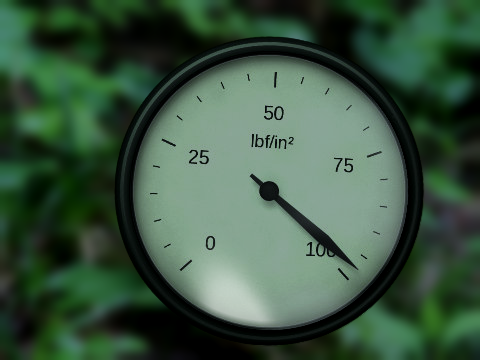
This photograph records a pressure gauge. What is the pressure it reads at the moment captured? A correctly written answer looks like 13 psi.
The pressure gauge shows 97.5 psi
